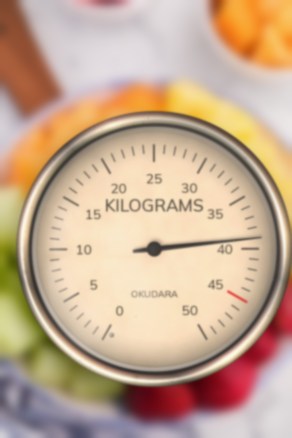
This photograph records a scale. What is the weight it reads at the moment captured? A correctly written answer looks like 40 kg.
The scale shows 39 kg
